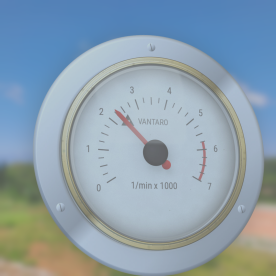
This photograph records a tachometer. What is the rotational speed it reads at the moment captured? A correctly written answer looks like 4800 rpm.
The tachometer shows 2250 rpm
